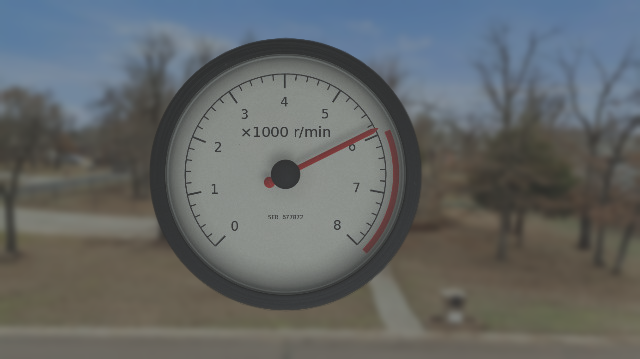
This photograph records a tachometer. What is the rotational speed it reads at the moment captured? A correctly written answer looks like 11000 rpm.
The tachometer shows 5900 rpm
